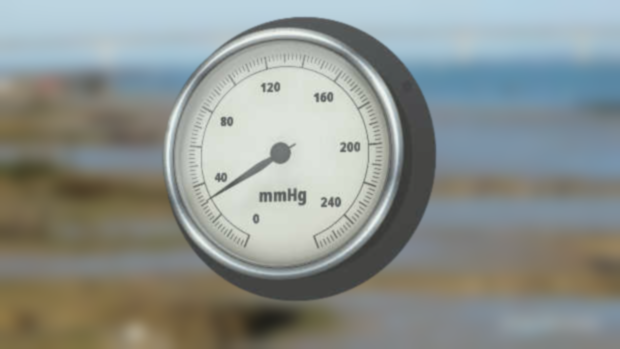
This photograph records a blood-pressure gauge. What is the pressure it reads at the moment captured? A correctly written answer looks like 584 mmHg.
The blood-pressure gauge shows 30 mmHg
